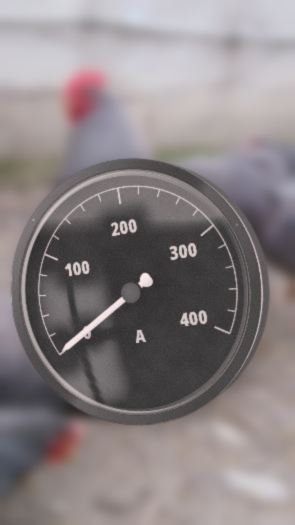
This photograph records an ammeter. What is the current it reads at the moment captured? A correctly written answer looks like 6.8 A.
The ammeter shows 0 A
